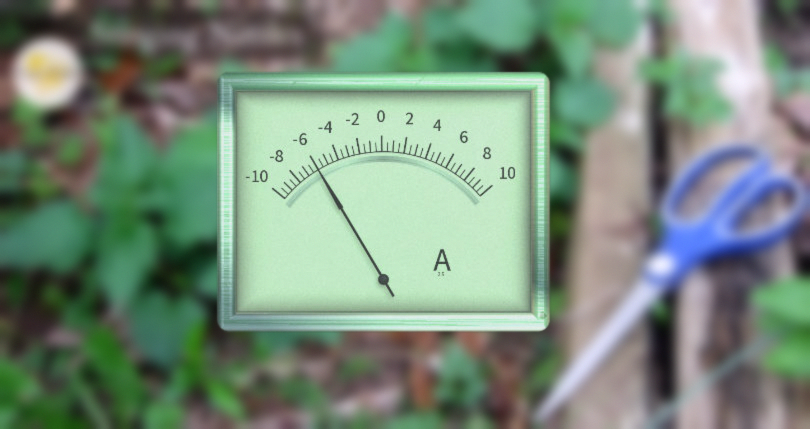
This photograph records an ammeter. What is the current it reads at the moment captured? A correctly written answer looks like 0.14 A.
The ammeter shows -6 A
